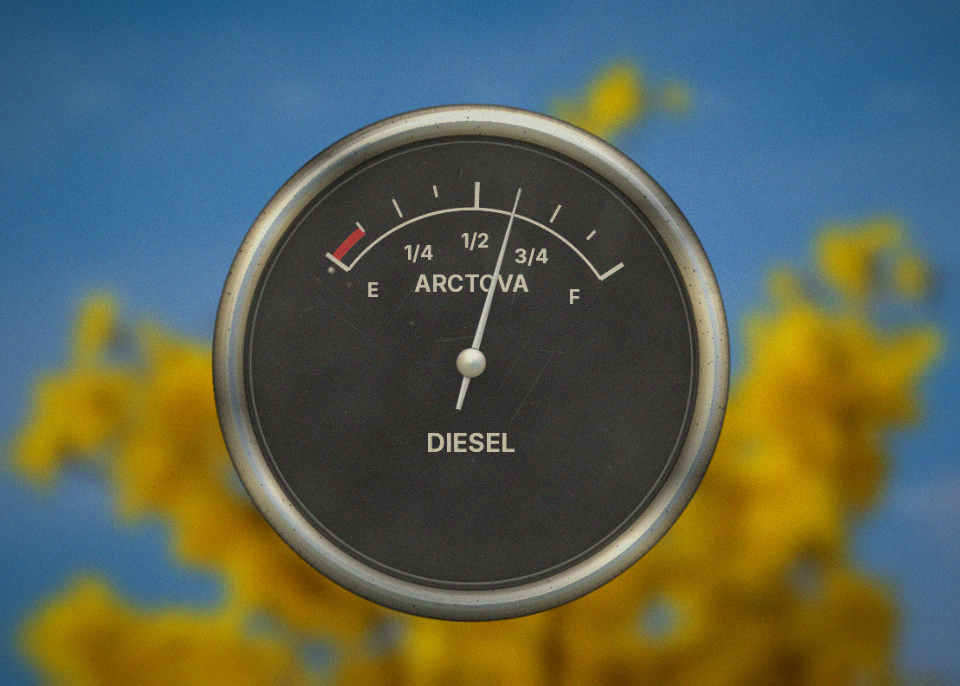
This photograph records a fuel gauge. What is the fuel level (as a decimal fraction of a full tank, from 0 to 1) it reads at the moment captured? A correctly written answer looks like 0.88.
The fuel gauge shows 0.625
